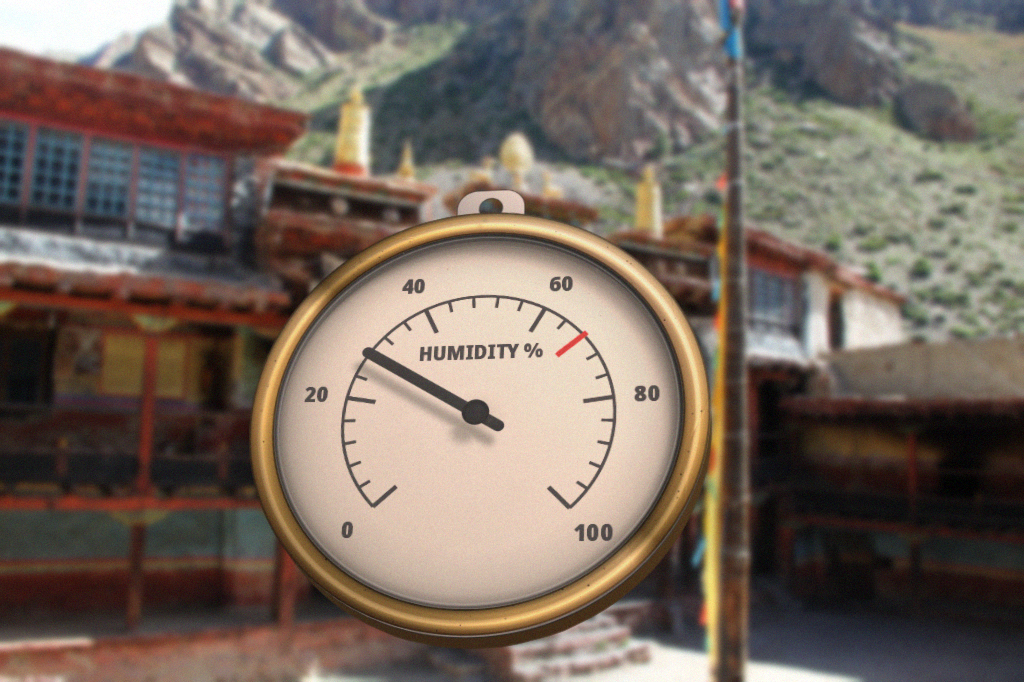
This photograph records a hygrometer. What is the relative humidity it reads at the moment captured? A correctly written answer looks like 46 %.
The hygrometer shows 28 %
